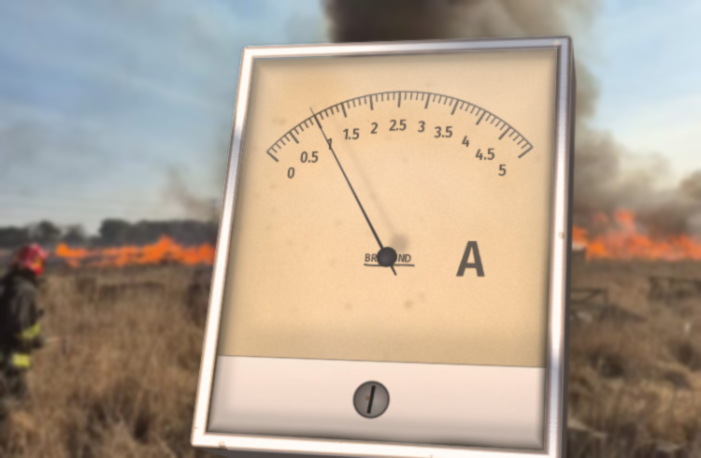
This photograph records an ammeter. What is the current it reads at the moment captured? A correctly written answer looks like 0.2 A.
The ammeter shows 1 A
